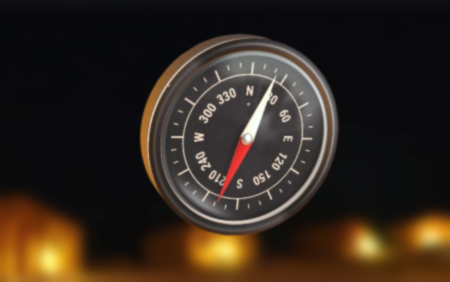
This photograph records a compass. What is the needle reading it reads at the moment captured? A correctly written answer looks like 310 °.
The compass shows 200 °
